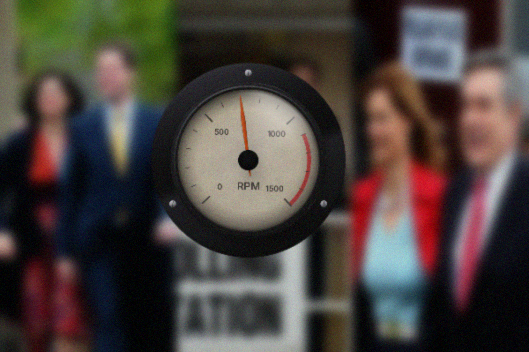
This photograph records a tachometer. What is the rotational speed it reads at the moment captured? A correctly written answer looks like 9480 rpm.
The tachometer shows 700 rpm
